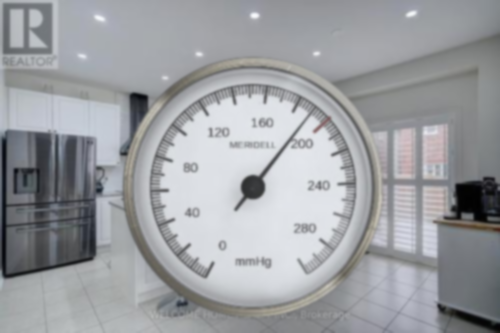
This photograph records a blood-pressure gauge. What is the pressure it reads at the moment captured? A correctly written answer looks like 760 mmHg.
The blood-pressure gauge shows 190 mmHg
